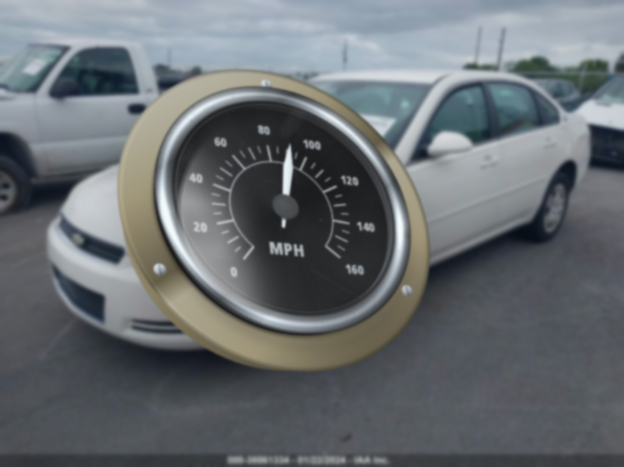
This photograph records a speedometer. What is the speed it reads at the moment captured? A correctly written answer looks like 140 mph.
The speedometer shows 90 mph
